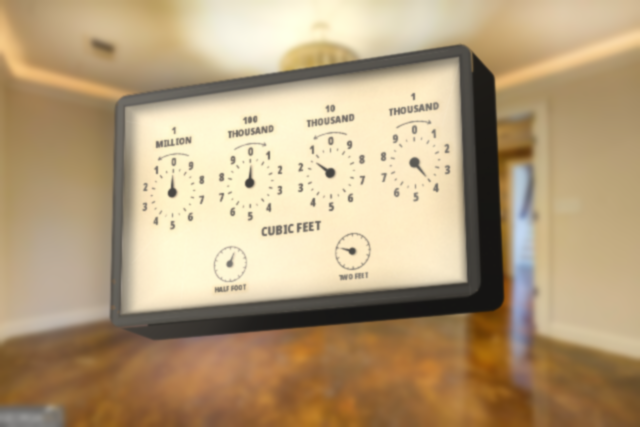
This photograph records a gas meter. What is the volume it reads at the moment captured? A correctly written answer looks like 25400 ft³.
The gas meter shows 1400 ft³
